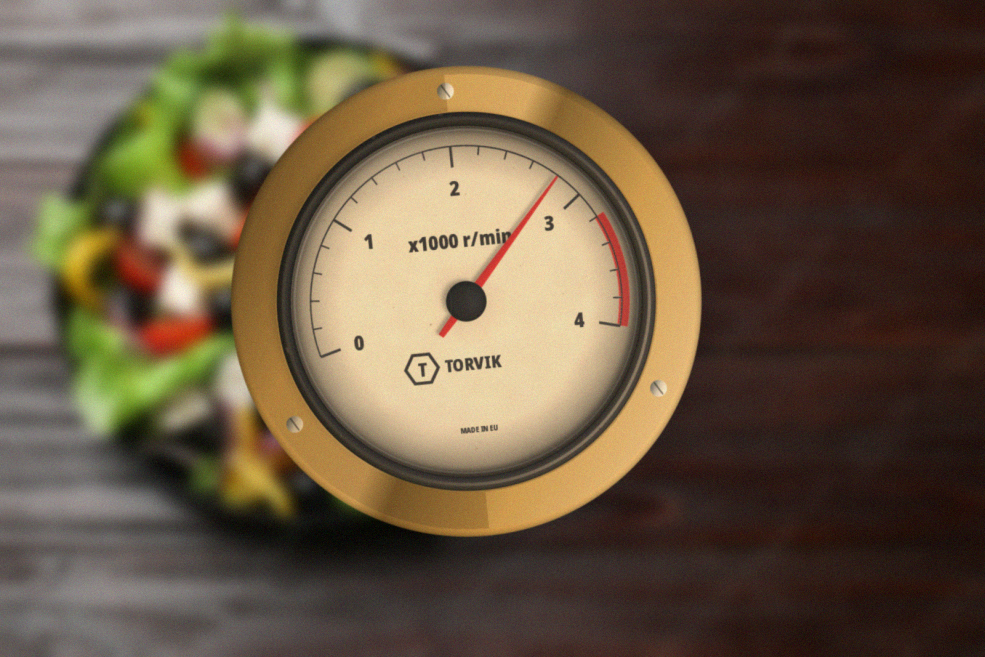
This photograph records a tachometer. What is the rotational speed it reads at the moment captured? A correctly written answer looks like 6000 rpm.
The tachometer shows 2800 rpm
